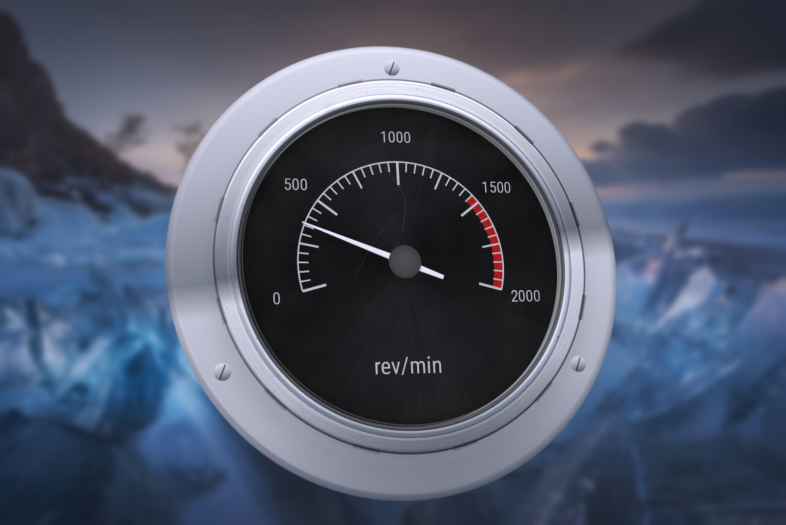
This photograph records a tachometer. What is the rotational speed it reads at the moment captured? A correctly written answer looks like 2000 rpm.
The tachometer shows 350 rpm
